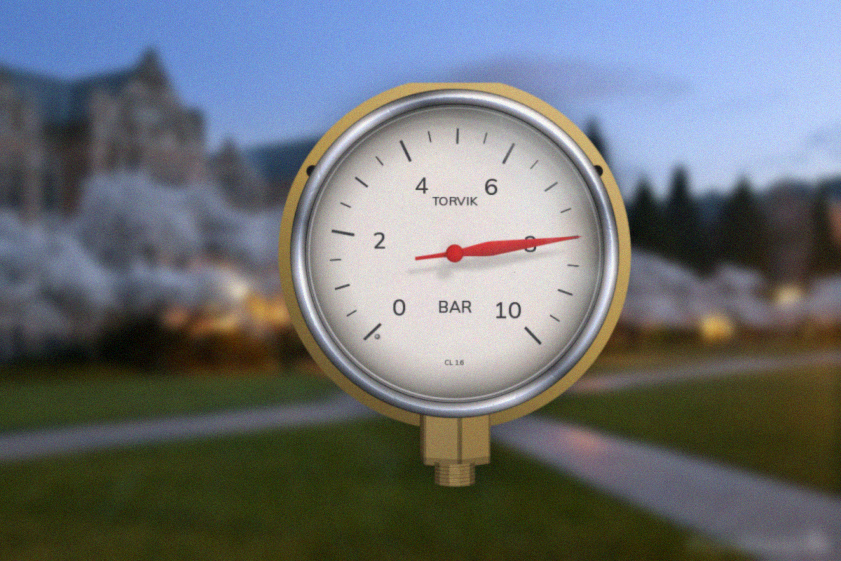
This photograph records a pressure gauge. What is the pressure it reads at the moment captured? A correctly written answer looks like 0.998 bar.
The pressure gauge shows 8 bar
